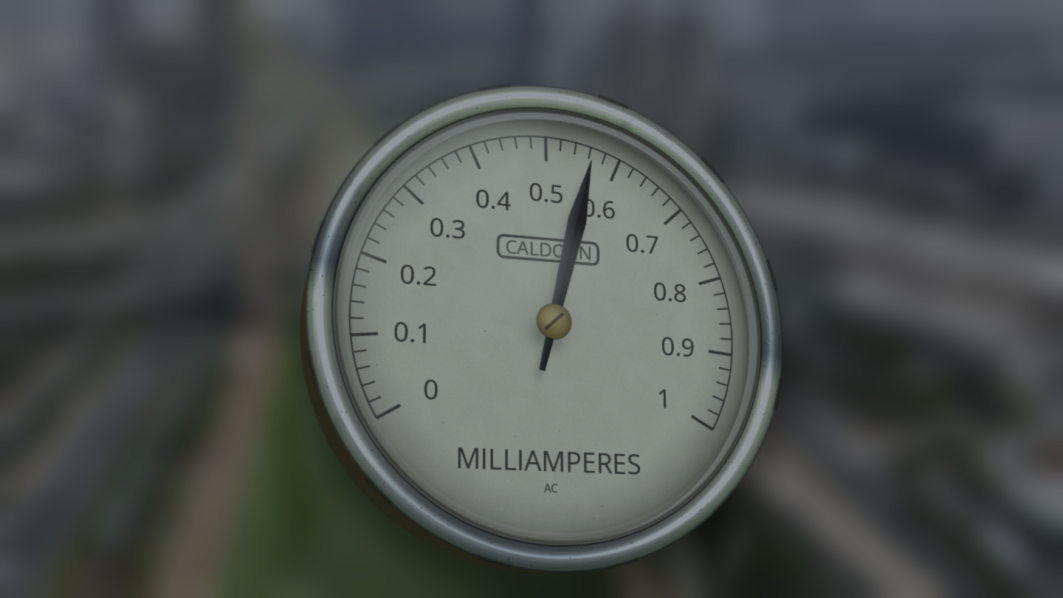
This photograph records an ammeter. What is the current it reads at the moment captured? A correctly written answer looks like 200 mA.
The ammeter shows 0.56 mA
